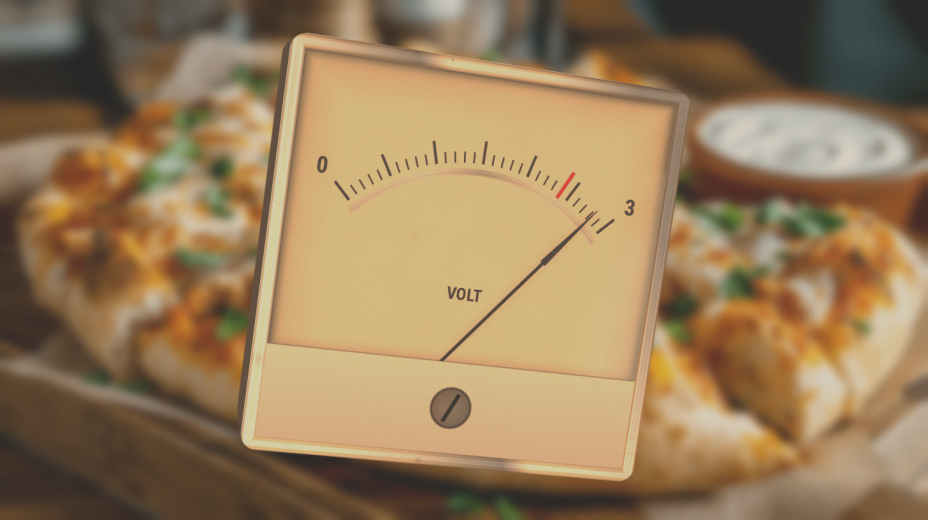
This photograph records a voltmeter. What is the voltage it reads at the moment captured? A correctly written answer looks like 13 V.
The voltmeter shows 2.8 V
